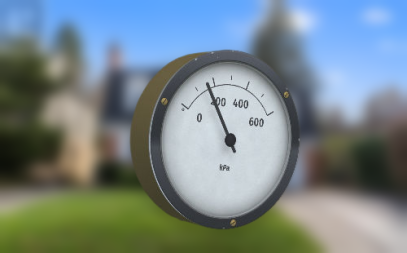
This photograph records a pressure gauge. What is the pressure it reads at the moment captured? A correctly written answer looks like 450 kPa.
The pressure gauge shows 150 kPa
